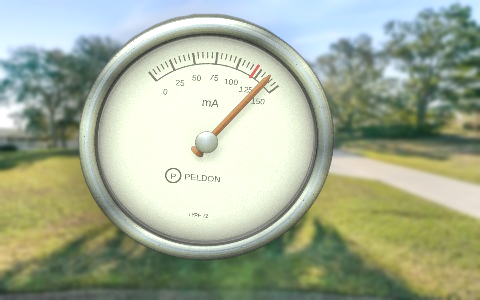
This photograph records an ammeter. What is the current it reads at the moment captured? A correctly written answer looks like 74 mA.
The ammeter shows 135 mA
